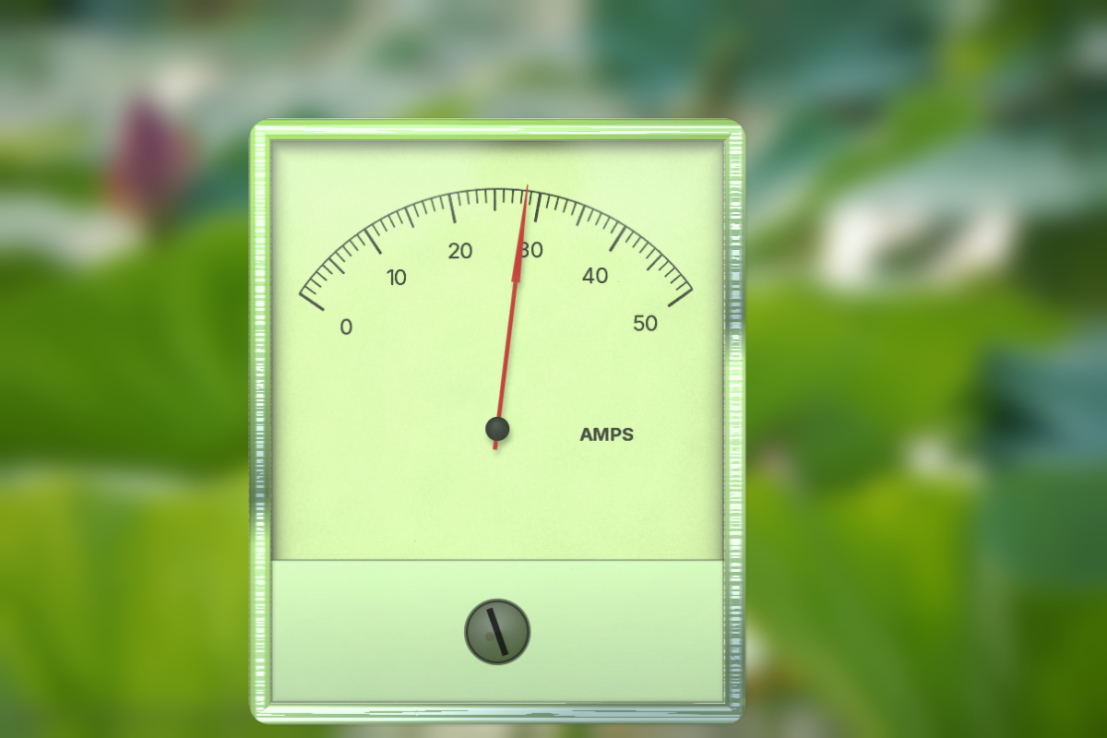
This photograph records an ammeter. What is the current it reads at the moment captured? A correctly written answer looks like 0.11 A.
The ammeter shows 28.5 A
